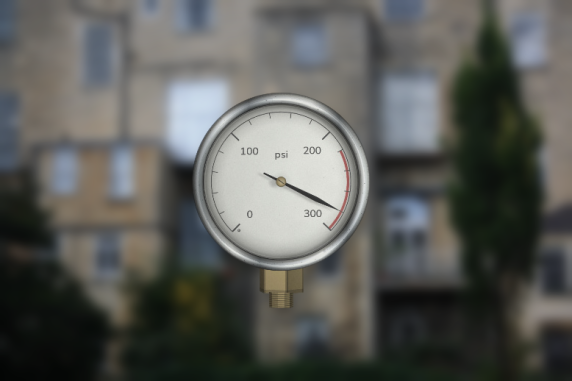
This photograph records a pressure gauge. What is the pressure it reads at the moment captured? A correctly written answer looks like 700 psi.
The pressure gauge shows 280 psi
